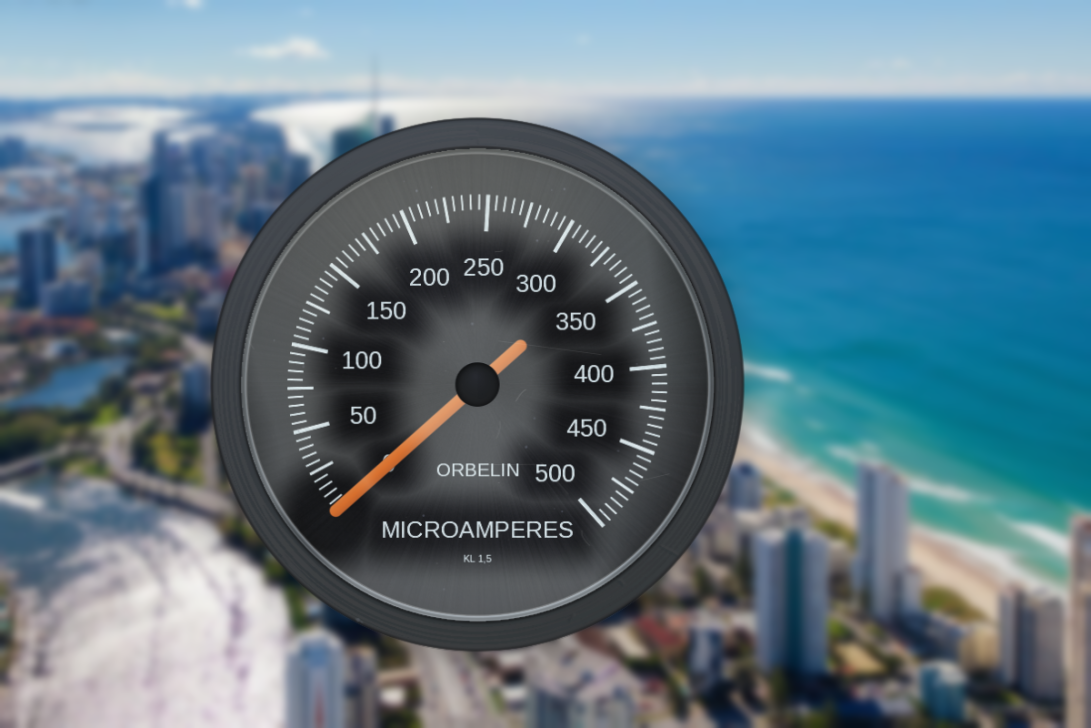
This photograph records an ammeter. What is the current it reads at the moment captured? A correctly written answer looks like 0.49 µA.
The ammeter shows 0 µA
